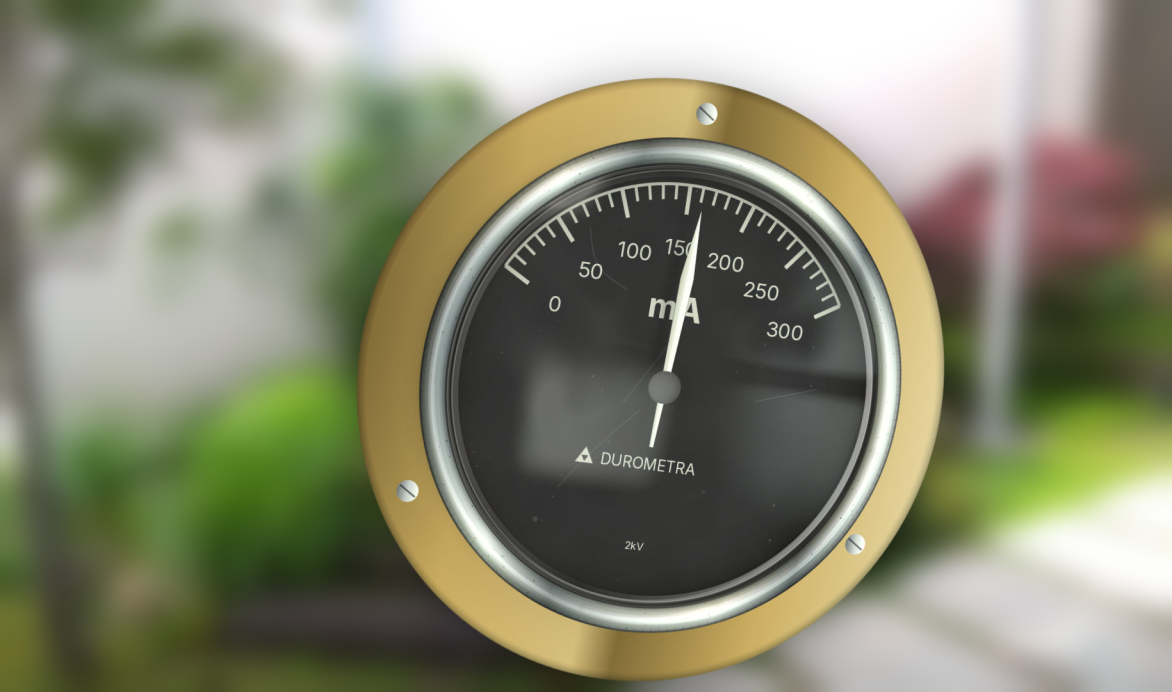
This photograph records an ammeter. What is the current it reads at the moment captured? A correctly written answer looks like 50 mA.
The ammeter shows 160 mA
